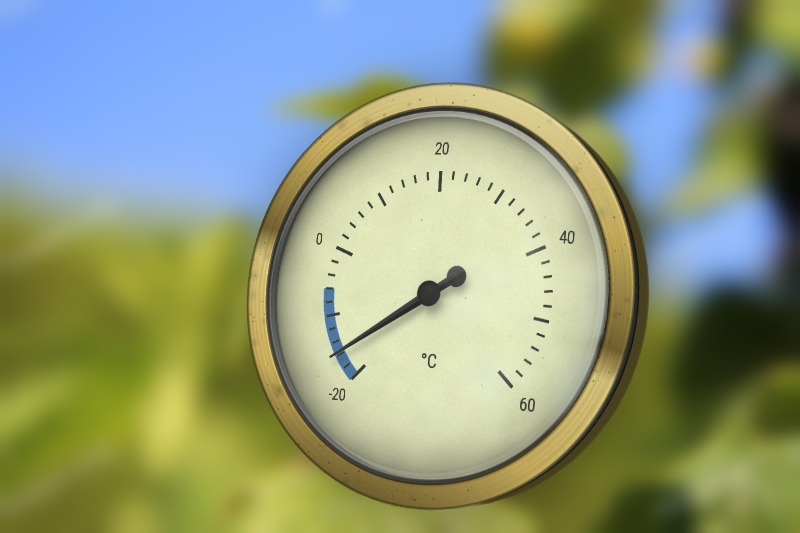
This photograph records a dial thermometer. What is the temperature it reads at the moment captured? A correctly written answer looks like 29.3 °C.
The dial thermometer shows -16 °C
